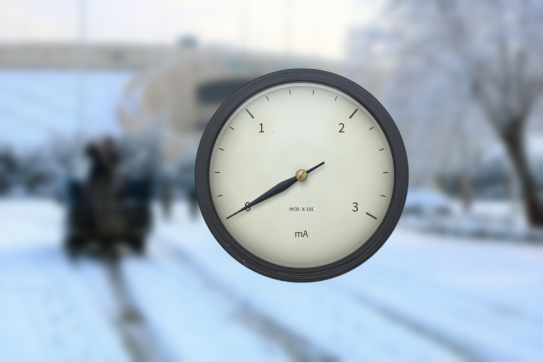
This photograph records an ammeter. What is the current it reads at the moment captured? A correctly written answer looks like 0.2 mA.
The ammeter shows 0 mA
